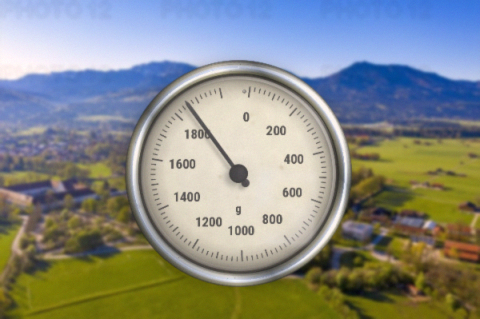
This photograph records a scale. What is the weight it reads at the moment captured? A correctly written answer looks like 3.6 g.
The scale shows 1860 g
